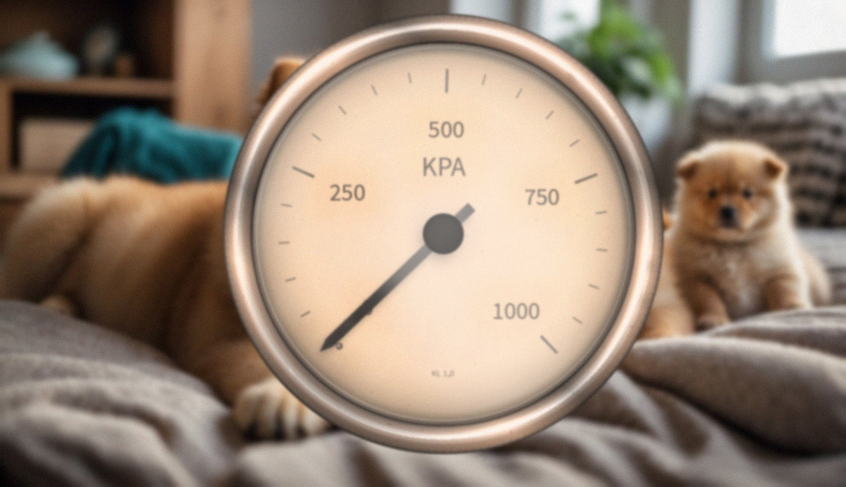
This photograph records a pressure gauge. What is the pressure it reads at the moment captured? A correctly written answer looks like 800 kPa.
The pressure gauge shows 0 kPa
